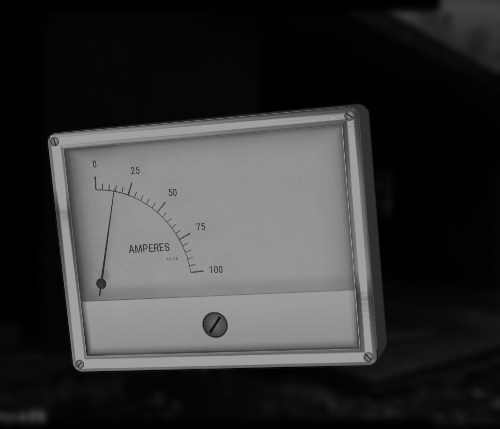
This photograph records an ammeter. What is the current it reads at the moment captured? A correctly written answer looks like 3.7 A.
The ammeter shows 15 A
